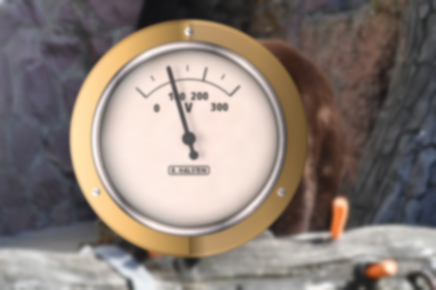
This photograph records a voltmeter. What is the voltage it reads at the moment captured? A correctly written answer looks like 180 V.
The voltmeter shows 100 V
